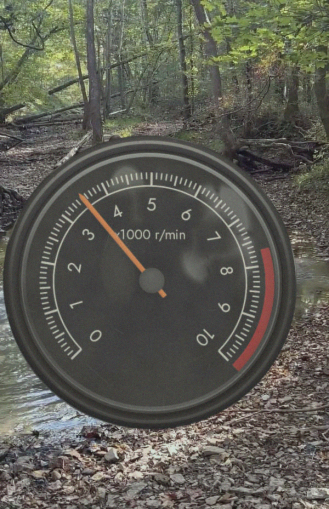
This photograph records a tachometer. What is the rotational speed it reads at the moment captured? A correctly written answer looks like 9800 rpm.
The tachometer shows 3500 rpm
